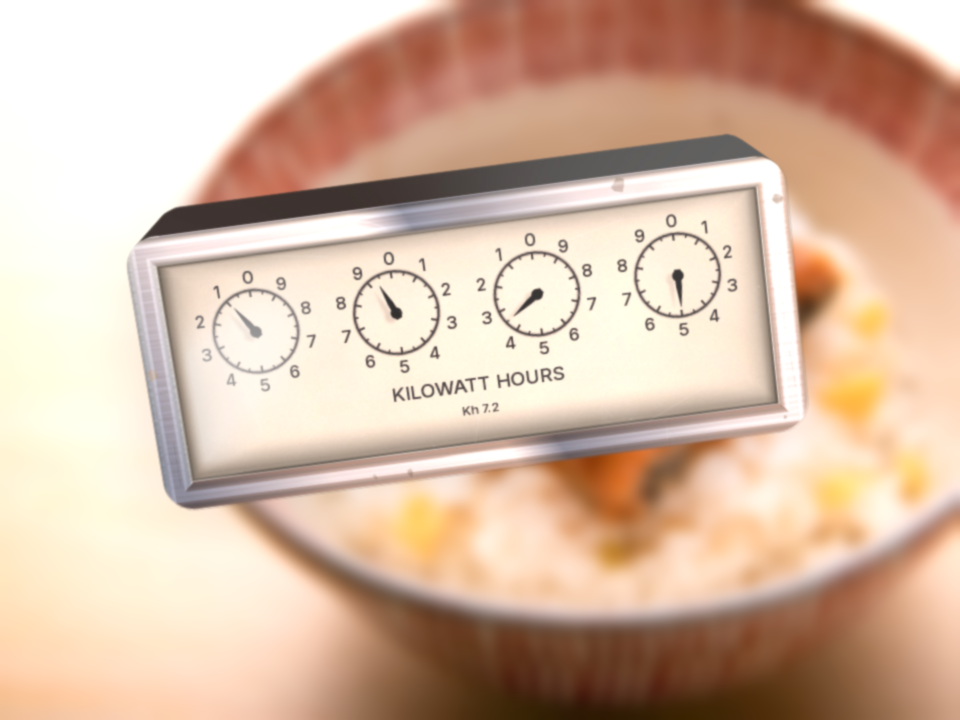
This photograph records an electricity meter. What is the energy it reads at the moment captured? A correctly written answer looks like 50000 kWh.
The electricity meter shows 935 kWh
